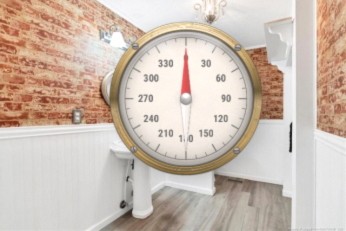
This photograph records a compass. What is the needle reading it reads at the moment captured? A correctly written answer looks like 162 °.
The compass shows 0 °
